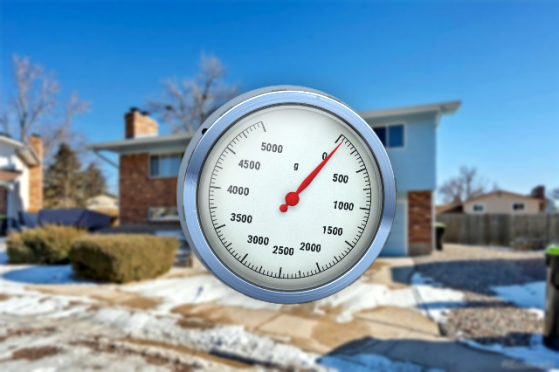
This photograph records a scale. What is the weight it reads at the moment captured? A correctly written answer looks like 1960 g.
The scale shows 50 g
